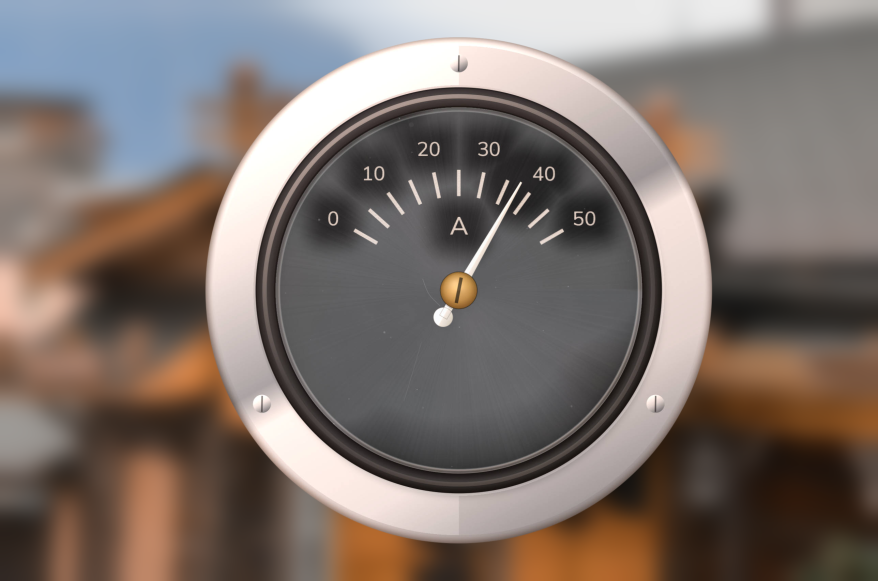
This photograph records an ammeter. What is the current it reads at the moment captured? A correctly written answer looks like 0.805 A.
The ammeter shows 37.5 A
